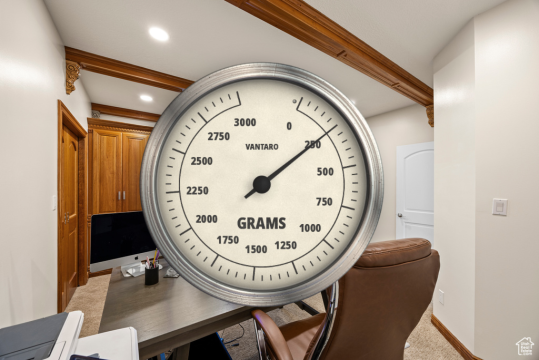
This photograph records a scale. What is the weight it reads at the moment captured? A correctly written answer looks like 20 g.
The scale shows 250 g
